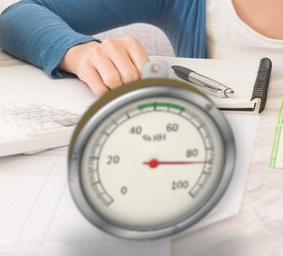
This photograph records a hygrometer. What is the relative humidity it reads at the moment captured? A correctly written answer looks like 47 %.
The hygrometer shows 85 %
